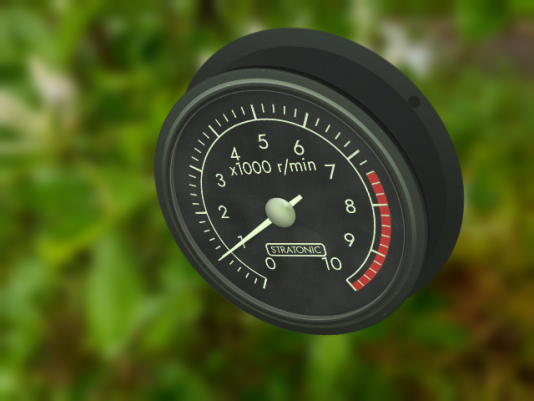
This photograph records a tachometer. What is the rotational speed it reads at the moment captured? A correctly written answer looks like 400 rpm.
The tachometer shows 1000 rpm
